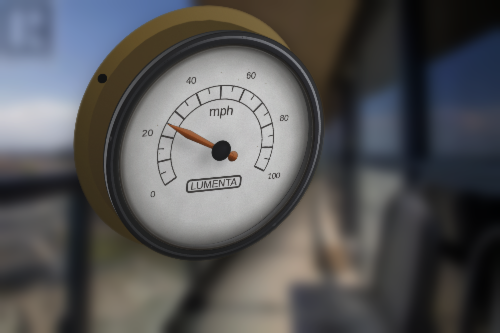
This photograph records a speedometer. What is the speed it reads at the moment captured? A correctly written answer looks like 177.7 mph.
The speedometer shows 25 mph
